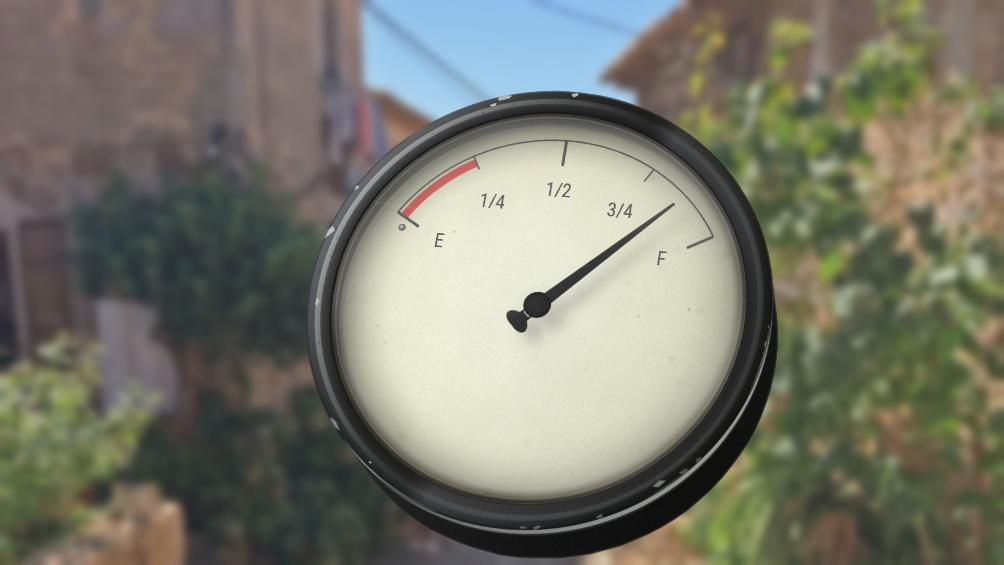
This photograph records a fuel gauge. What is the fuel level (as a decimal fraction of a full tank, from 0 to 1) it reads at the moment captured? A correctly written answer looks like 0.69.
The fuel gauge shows 0.875
